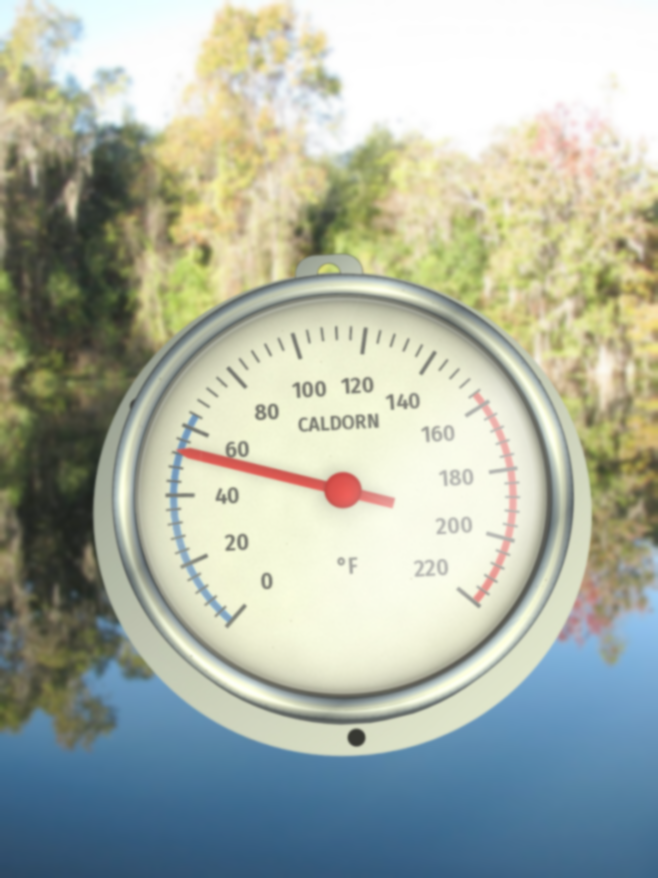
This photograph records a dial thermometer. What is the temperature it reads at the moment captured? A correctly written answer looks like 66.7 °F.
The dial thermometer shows 52 °F
